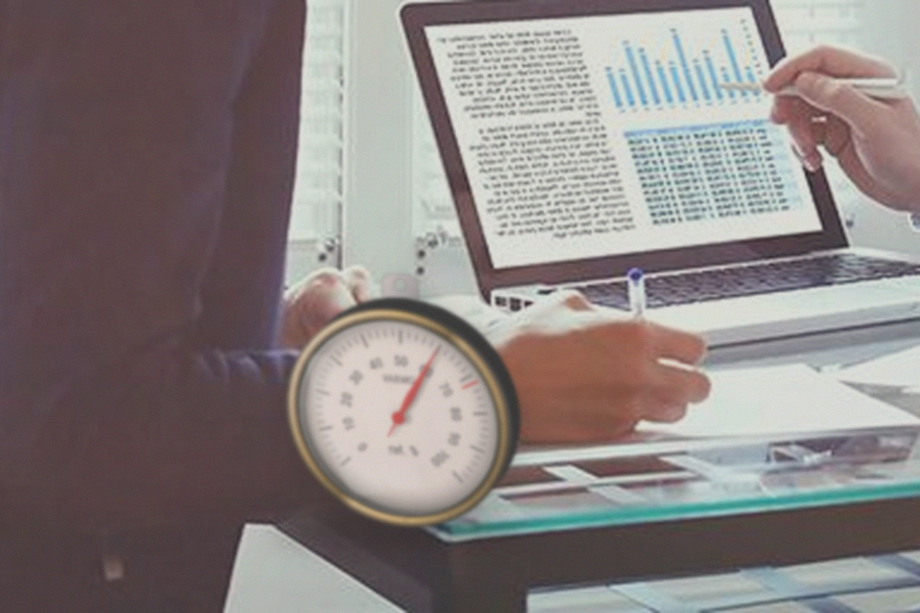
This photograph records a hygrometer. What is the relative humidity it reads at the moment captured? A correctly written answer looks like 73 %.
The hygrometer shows 60 %
